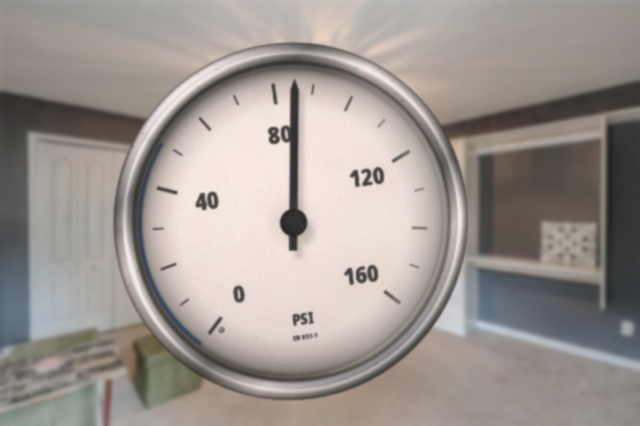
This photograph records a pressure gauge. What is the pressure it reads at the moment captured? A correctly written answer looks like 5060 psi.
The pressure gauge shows 85 psi
